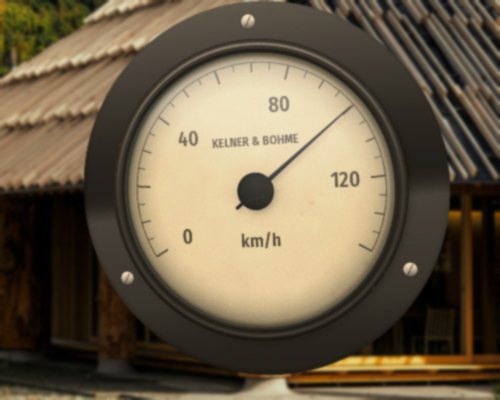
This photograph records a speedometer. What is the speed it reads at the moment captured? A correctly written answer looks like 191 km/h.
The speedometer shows 100 km/h
